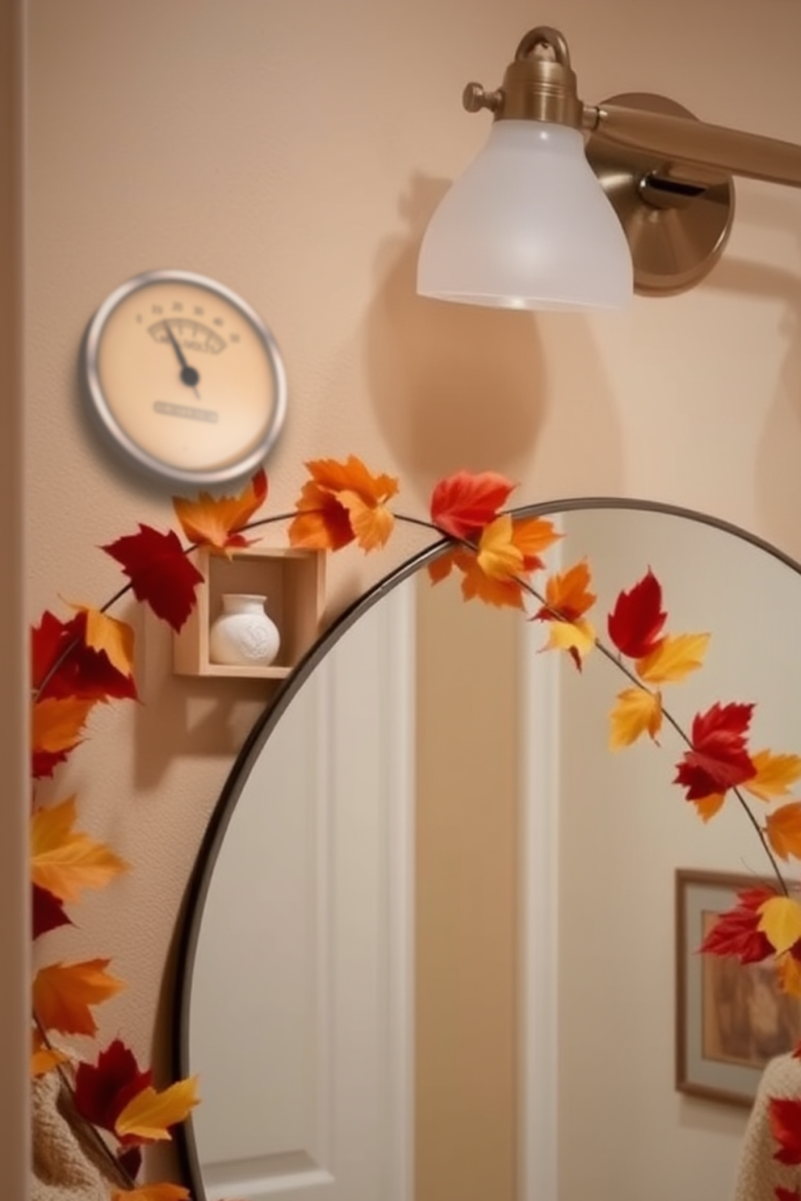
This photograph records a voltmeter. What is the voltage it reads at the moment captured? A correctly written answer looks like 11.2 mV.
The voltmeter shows 10 mV
